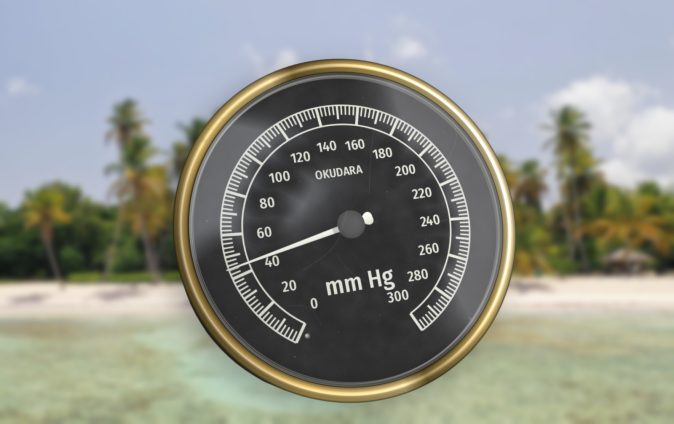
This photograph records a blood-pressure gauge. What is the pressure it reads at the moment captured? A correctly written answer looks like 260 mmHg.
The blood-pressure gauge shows 44 mmHg
